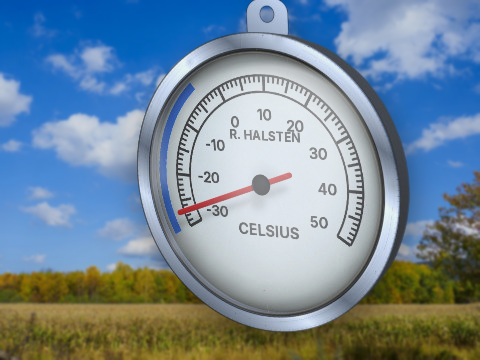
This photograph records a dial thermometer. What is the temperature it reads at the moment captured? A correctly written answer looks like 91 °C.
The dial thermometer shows -27 °C
